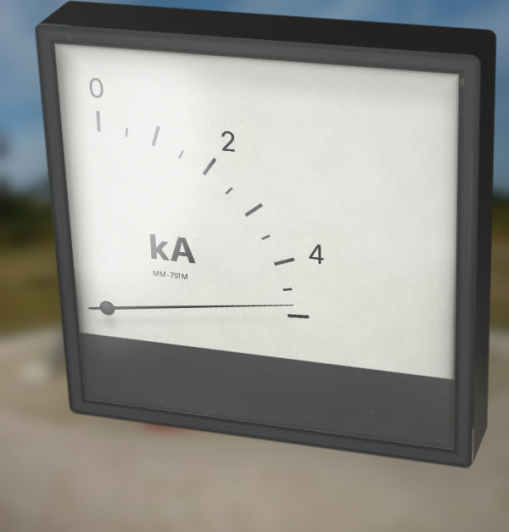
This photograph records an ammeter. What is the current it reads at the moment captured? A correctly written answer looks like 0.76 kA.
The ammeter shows 4.75 kA
